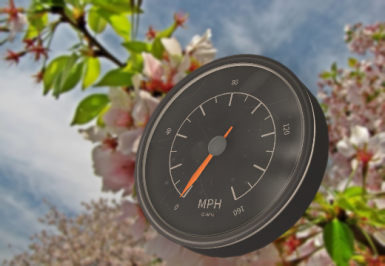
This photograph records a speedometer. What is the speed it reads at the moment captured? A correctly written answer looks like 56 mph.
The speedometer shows 0 mph
